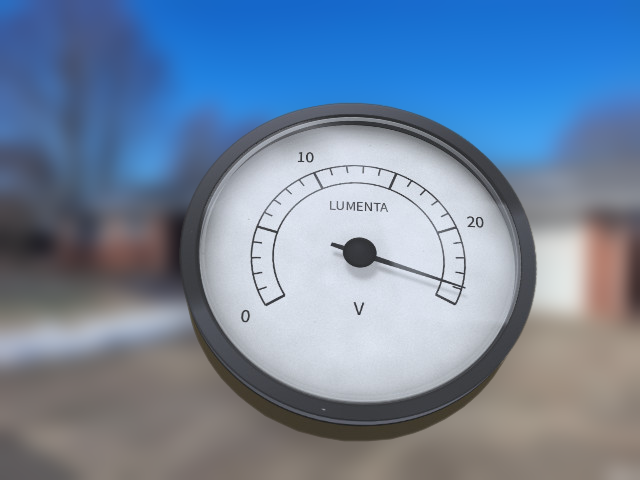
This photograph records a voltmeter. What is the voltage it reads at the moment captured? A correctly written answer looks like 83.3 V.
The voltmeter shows 24 V
